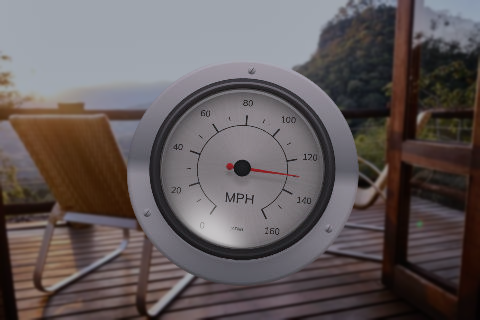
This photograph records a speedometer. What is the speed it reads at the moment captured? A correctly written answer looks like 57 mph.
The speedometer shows 130 mph
